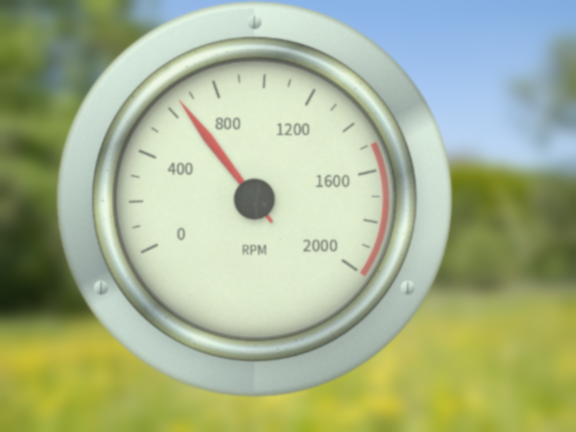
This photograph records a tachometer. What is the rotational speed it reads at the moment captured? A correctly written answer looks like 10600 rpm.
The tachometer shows 650 rpm
